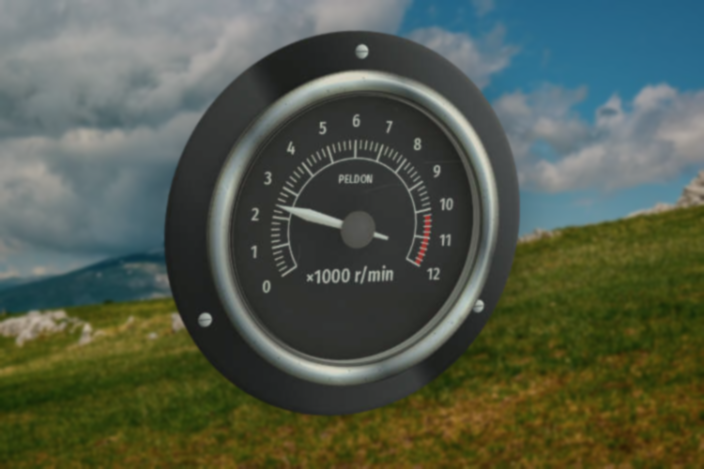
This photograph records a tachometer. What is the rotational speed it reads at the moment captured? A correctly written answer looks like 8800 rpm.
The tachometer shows 2400 rpm
